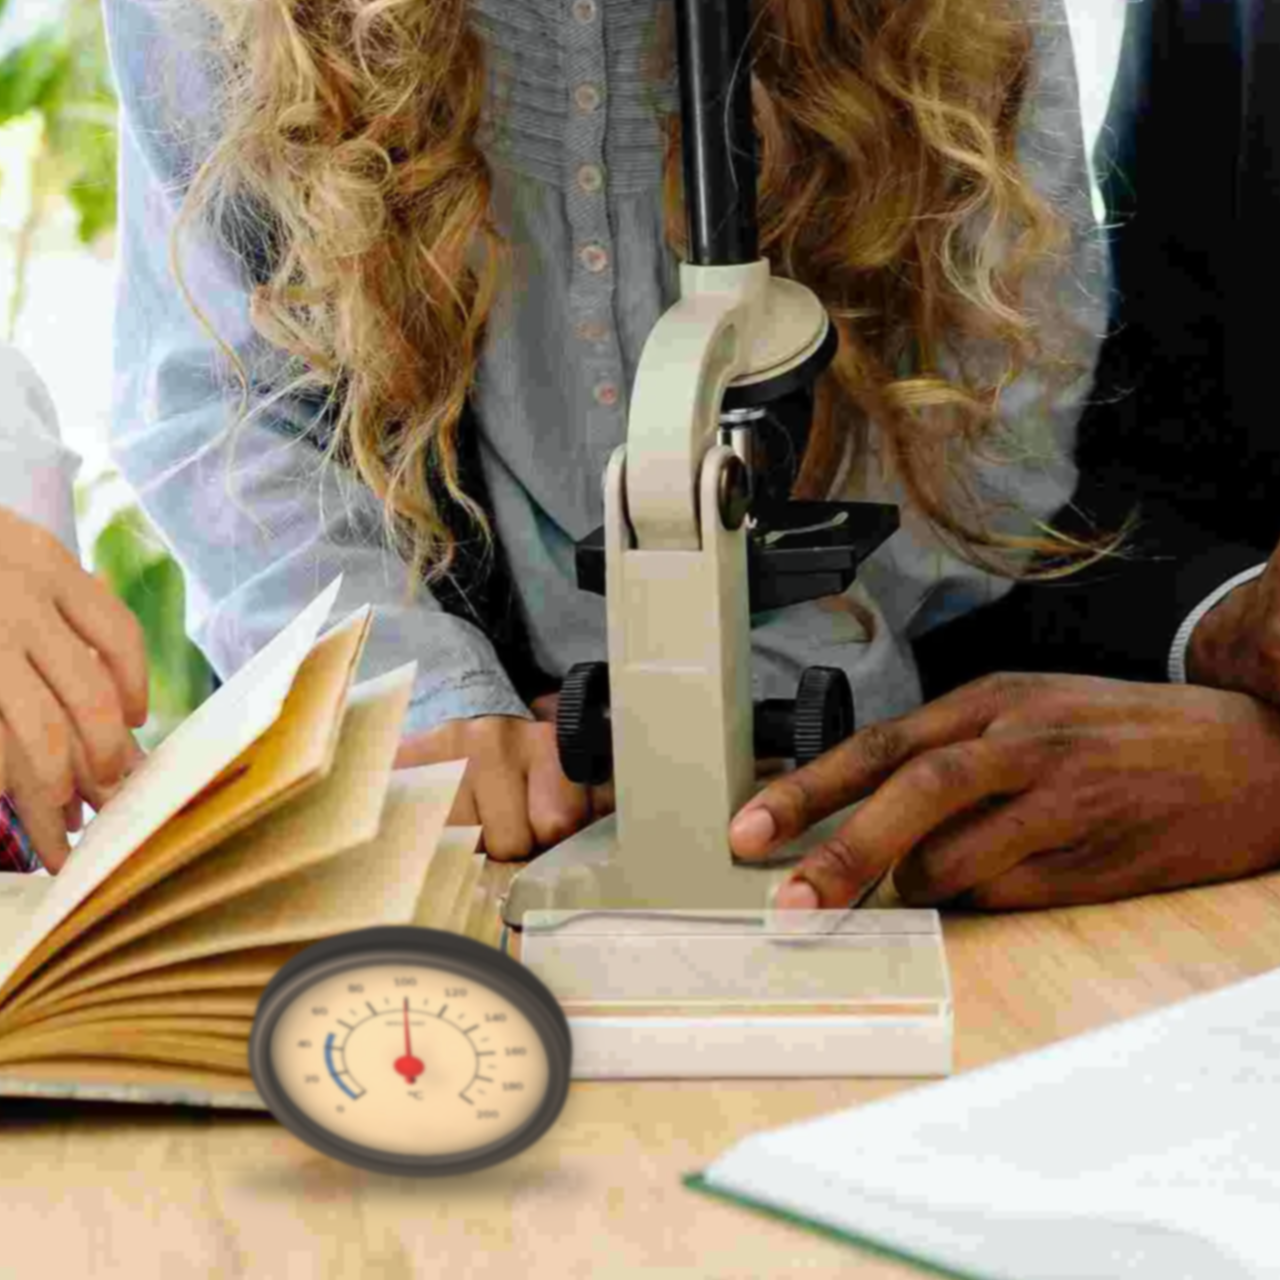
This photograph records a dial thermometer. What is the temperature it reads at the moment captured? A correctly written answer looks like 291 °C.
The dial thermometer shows 100 °C
